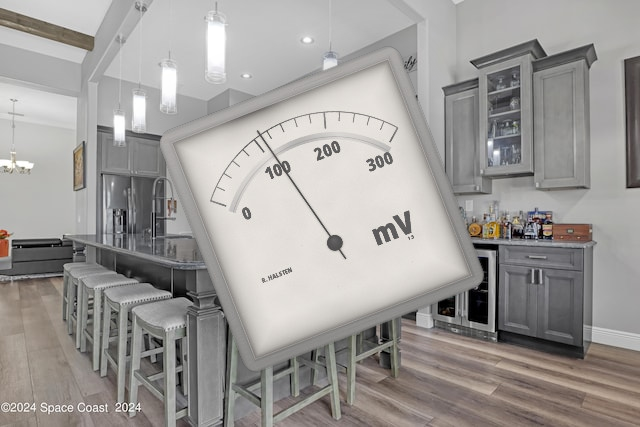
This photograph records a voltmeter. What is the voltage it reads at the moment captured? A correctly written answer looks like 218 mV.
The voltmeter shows 110 mV
